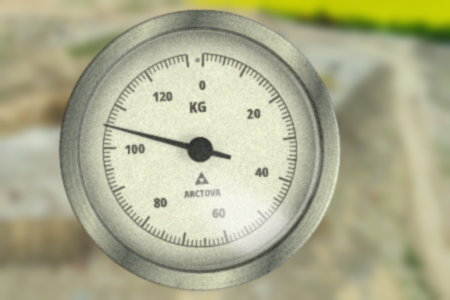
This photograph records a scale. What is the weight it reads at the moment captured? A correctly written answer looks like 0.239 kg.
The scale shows 105 kg
